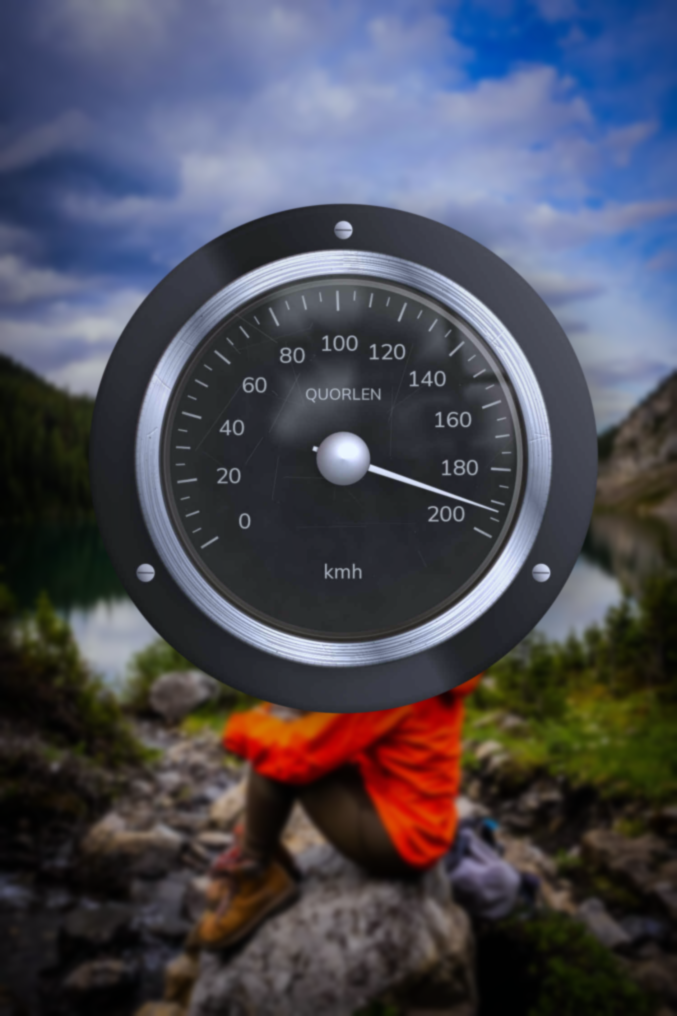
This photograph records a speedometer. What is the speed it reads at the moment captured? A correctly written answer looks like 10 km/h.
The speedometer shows 192.5 km/h
